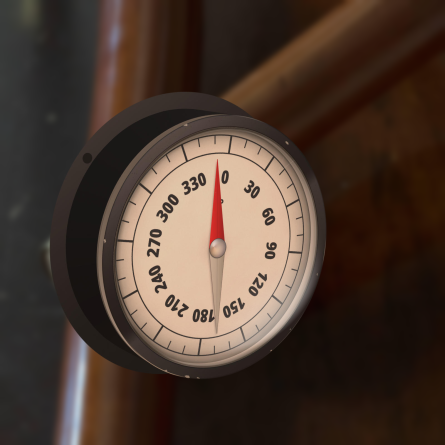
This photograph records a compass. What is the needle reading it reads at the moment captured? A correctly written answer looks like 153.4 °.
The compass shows 350 °
